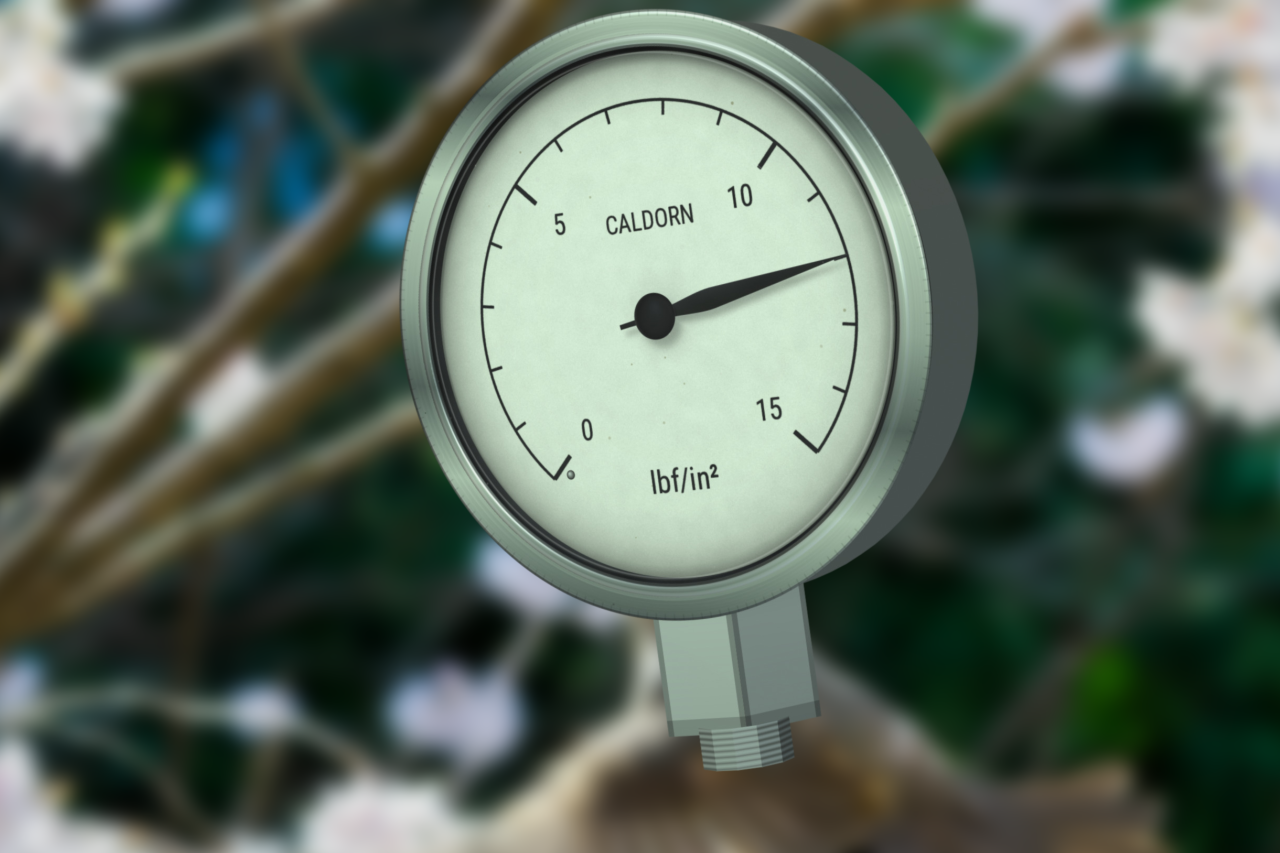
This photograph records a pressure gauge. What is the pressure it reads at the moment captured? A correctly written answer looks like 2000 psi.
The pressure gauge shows 12 psi
